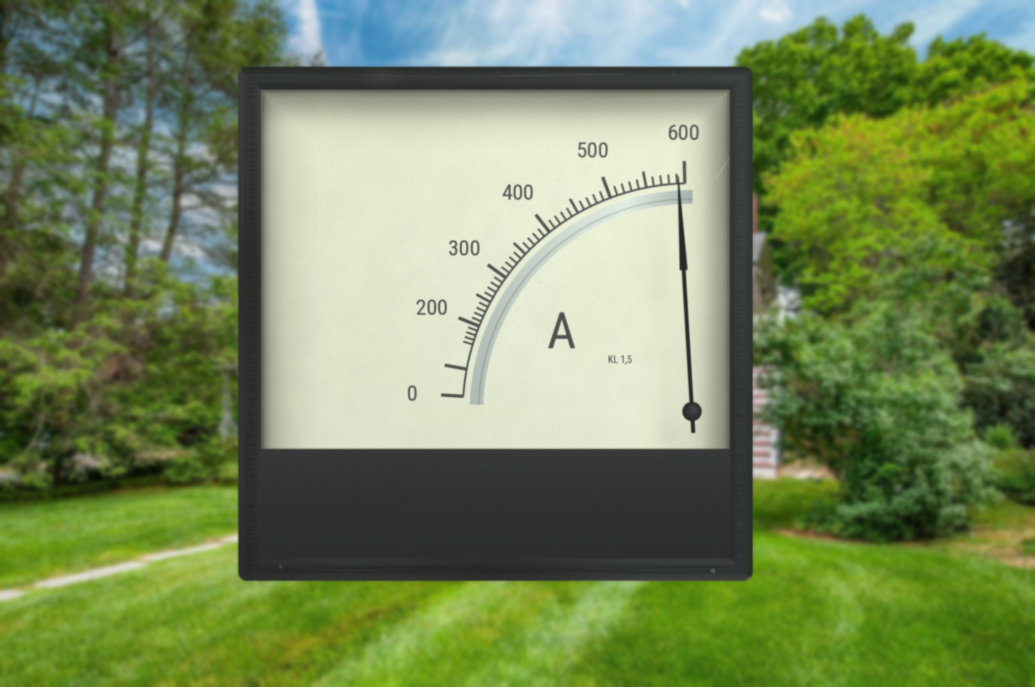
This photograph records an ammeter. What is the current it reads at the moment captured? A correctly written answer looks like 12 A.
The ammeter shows 590 A
